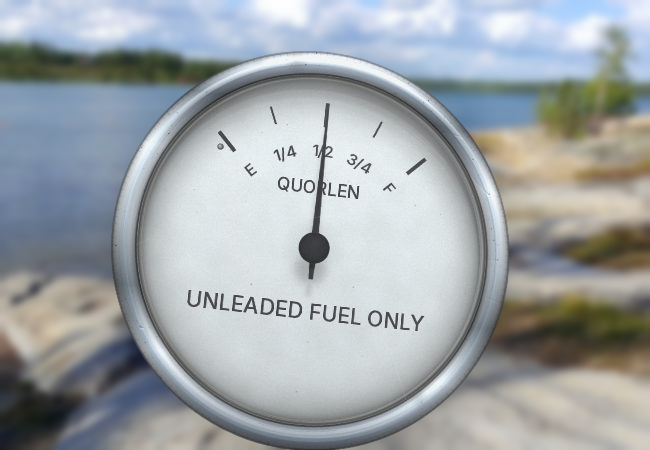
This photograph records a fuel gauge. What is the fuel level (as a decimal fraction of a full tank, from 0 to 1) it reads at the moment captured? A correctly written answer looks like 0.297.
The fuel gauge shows 0.5
